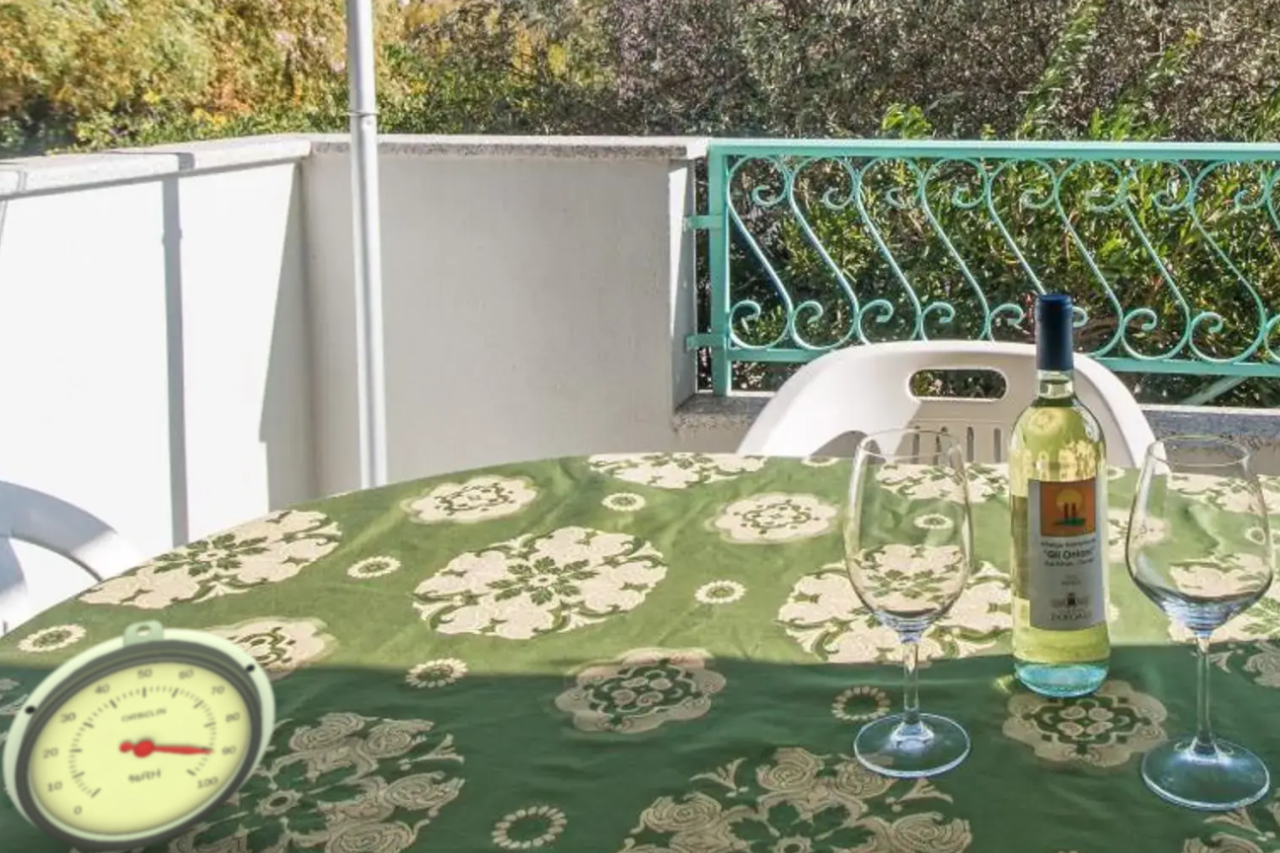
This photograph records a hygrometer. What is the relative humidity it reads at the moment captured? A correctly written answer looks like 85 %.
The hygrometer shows 90 %
